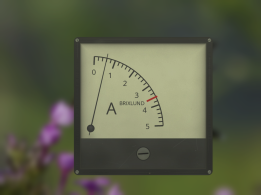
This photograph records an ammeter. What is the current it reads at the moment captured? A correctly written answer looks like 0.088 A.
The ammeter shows 0.6 A
